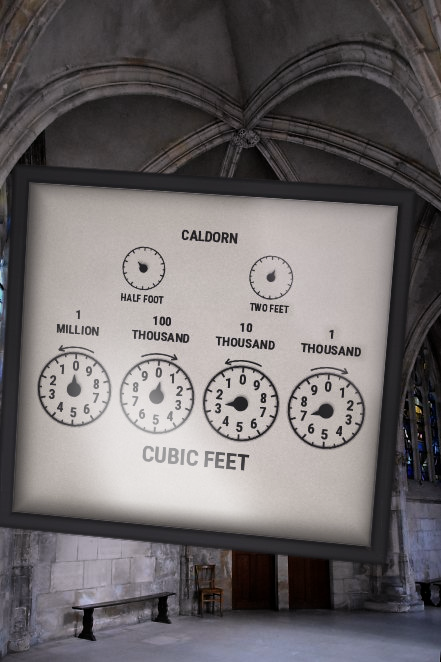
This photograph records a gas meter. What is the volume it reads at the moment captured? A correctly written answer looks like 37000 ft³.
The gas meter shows 2700 ft³
